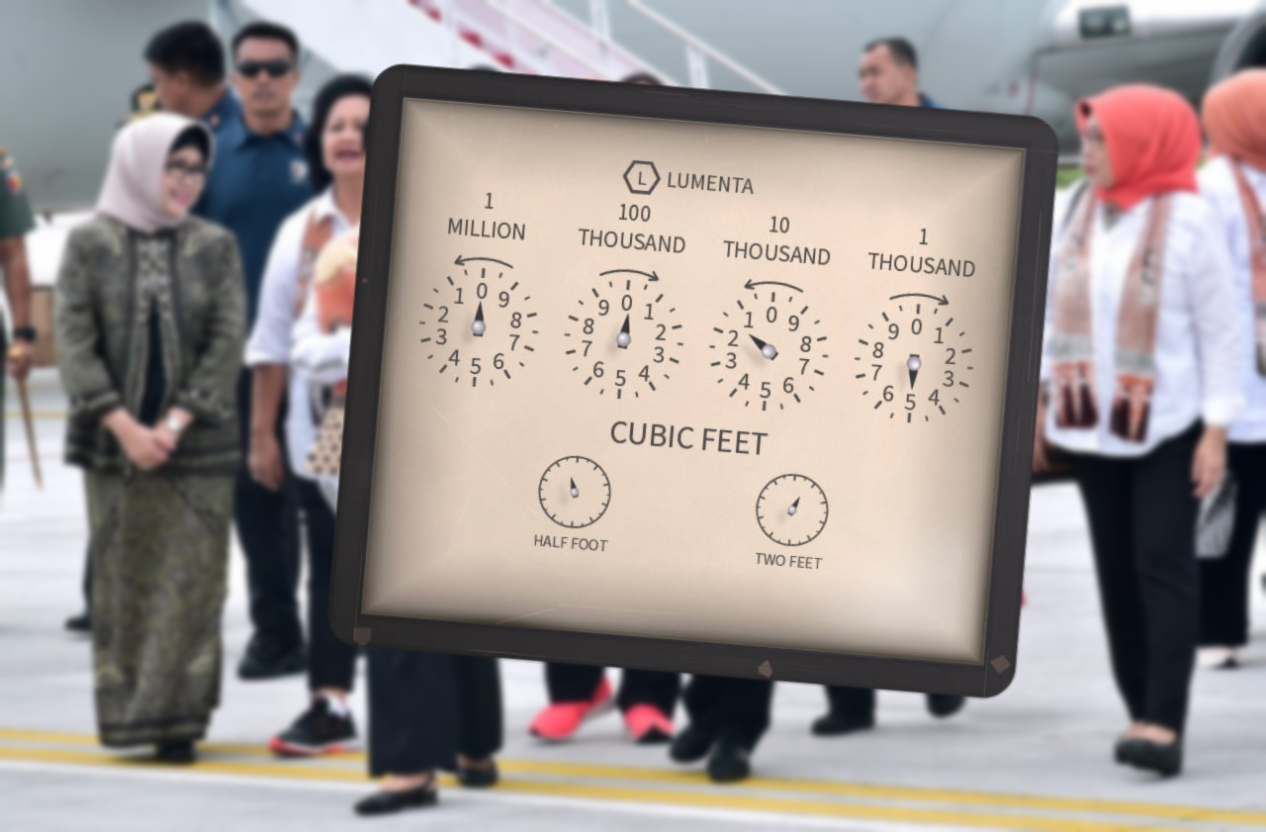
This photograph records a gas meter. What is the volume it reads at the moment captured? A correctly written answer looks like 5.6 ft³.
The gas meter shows 1500 ft³
